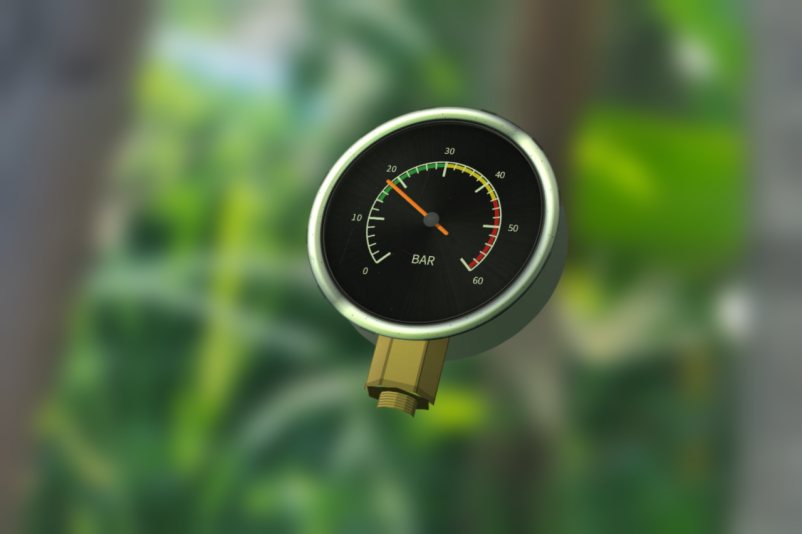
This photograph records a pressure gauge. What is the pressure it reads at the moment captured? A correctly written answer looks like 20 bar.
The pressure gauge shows 18 bar
